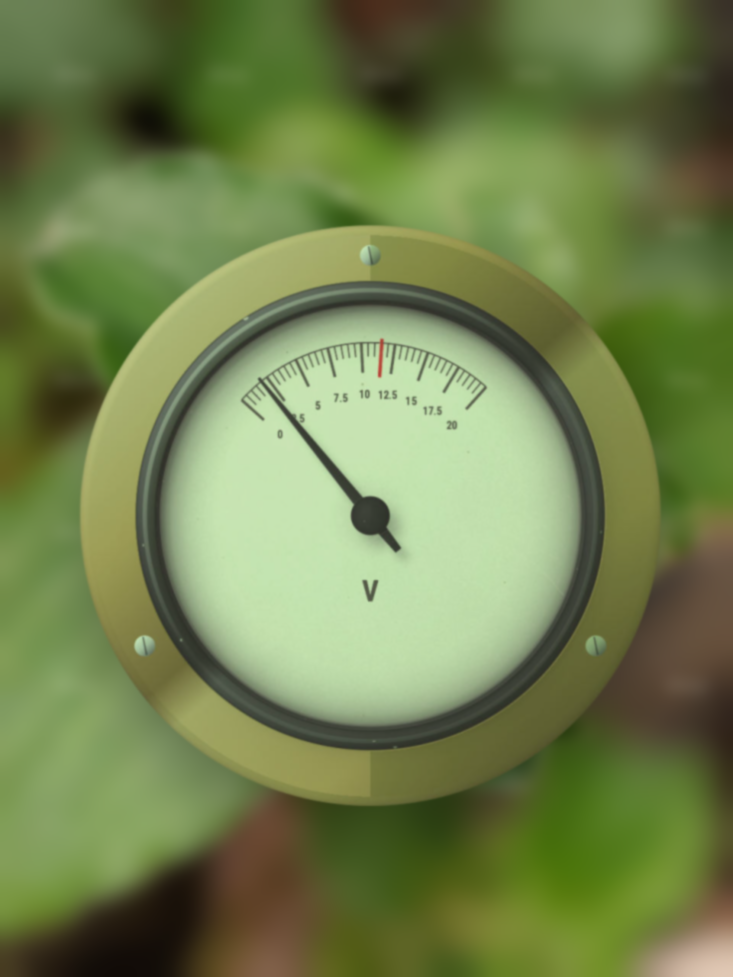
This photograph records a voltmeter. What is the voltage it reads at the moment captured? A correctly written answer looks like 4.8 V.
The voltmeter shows 2 V
